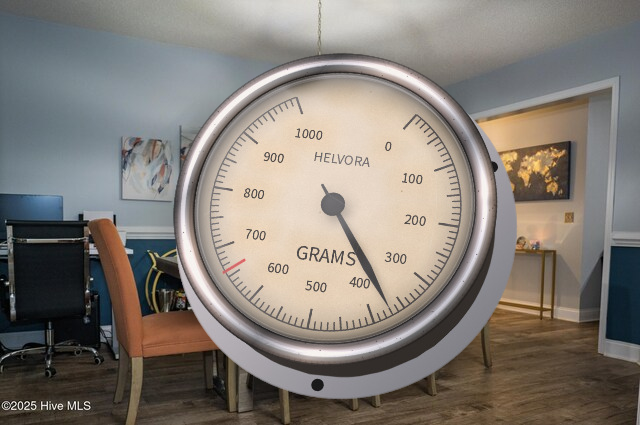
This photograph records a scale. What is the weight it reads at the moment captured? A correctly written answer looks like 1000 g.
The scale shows 370 g
